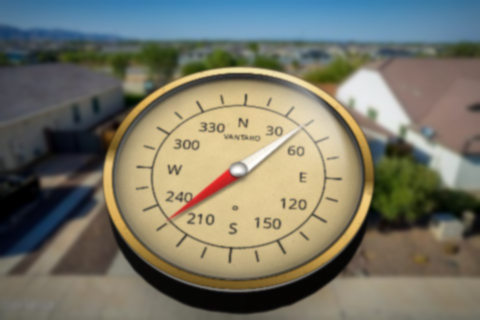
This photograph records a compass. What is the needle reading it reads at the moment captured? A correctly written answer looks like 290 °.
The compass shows 225 °
